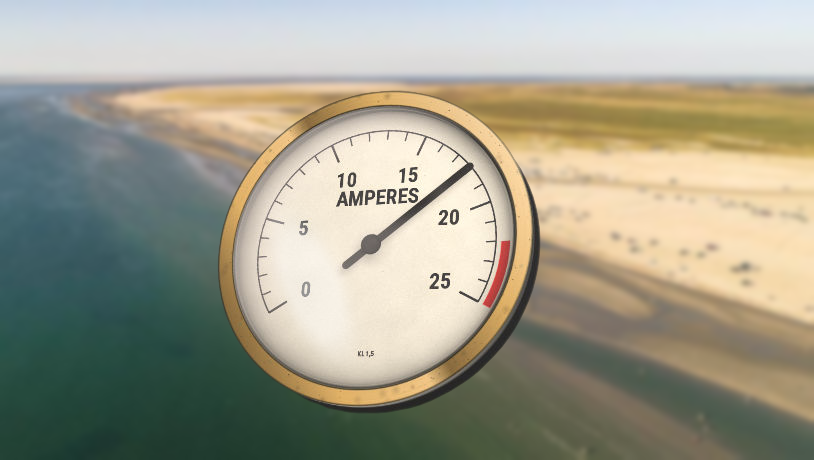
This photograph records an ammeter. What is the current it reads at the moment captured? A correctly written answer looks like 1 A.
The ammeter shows 18 A
